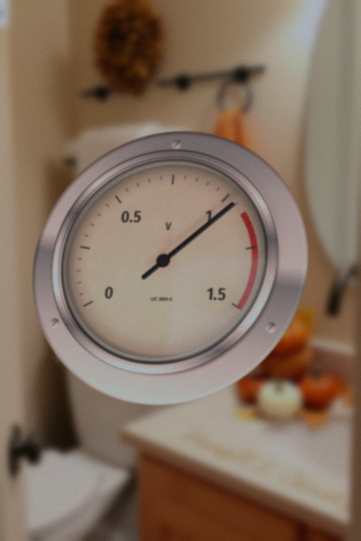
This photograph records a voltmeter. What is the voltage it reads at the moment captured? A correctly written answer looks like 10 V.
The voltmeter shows 1.05 V
